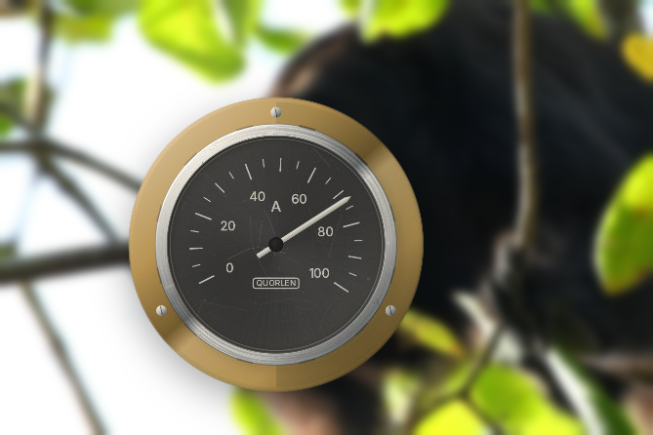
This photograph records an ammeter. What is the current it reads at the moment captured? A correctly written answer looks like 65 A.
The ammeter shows 72.5 A
